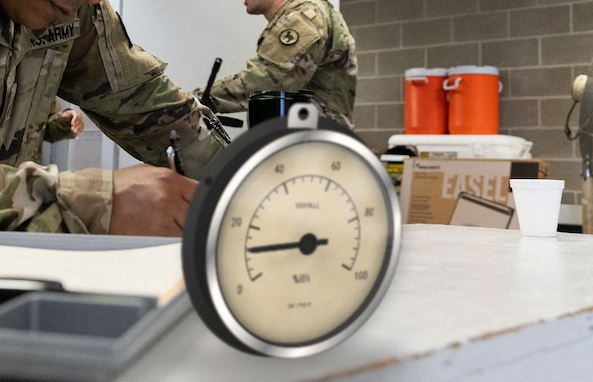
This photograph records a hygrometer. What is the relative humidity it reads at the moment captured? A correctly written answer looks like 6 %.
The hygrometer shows 12 %
